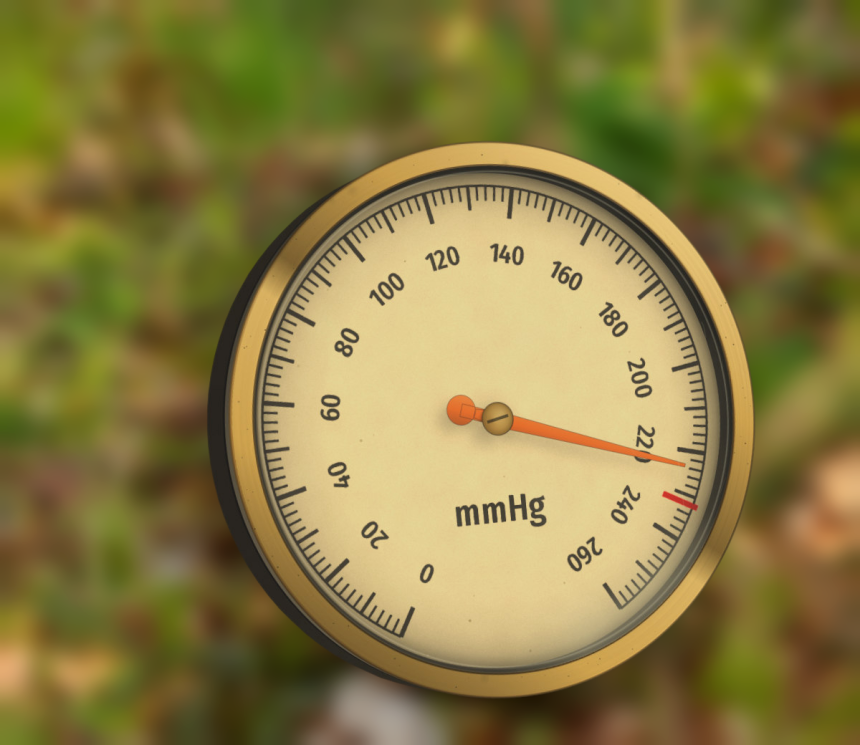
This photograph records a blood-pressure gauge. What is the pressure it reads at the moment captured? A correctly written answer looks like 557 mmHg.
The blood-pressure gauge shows 224 mmHg
